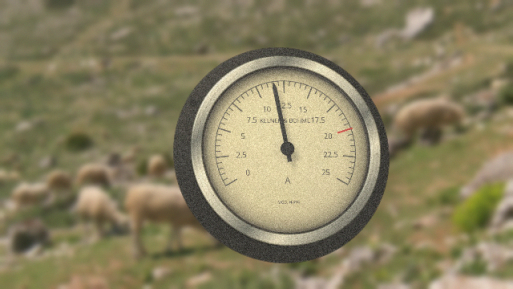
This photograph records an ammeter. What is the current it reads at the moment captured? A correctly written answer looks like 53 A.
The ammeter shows 11.5 A
